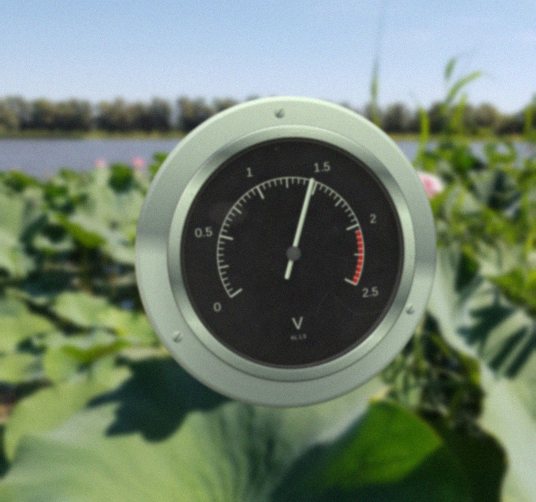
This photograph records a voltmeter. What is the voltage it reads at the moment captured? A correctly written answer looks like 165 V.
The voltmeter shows 1.45 V
